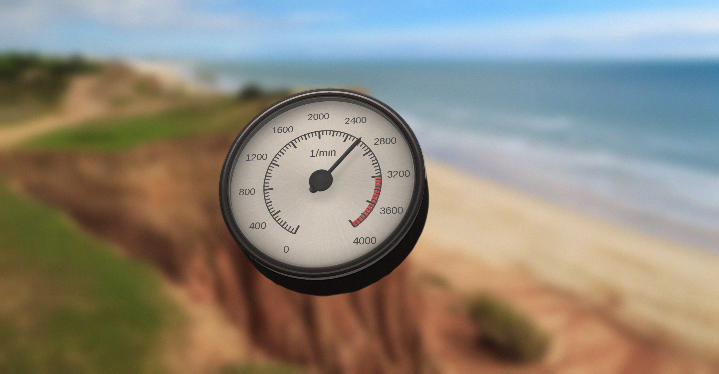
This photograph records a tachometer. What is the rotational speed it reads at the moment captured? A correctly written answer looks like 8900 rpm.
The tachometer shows 2600 rpm
